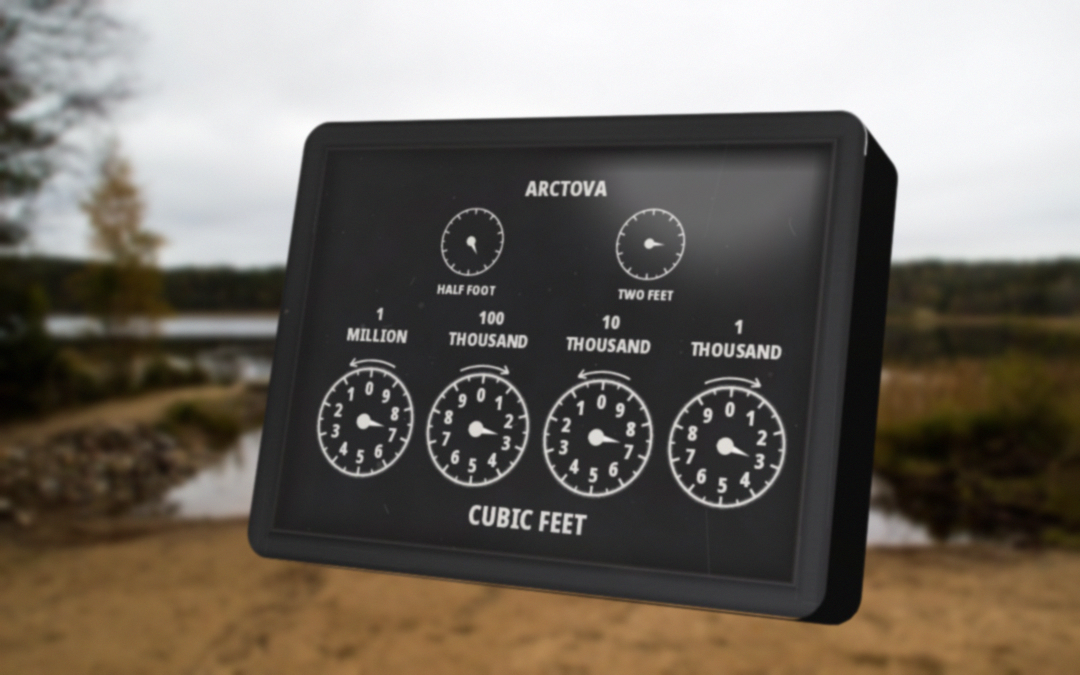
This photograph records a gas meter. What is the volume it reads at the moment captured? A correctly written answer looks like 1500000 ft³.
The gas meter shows 727300 ft³
